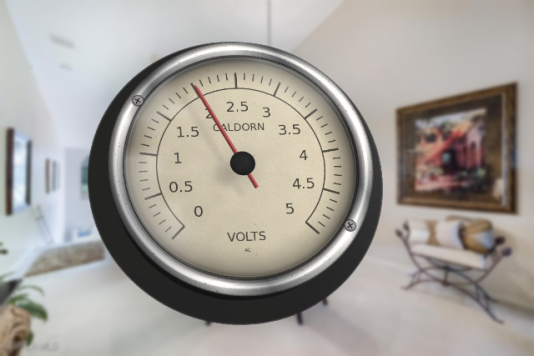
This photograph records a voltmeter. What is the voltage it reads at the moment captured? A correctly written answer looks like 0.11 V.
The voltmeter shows 2 V
